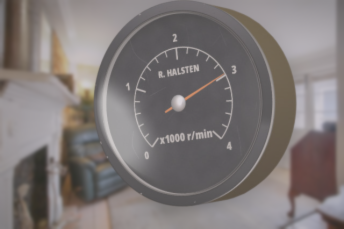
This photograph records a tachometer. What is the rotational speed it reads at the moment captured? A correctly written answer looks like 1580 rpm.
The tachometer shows 3000 rpm
